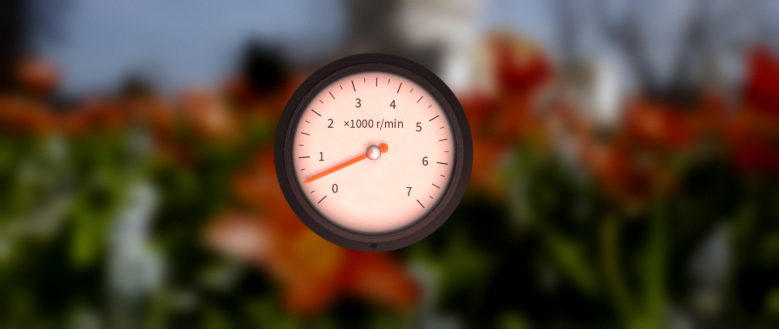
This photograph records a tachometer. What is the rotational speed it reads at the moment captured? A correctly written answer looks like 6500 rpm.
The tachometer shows 500 rpm
